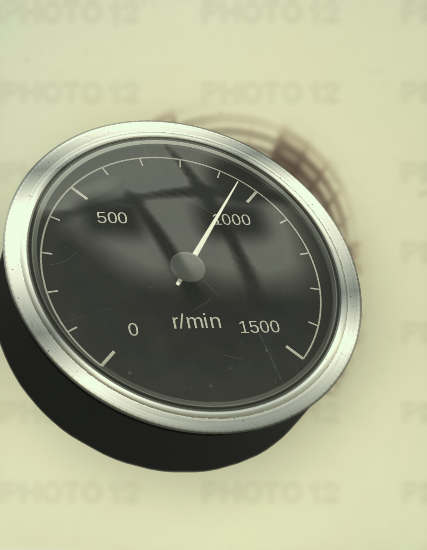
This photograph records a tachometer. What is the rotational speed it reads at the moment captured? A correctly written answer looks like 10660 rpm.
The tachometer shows 950 rpm
